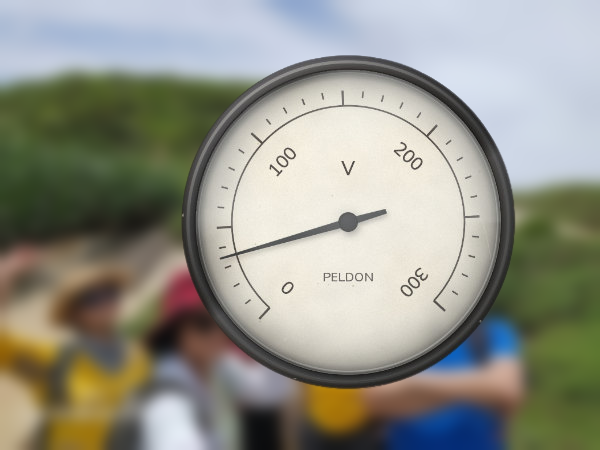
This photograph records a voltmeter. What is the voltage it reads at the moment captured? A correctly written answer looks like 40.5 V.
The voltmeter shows 35 V
